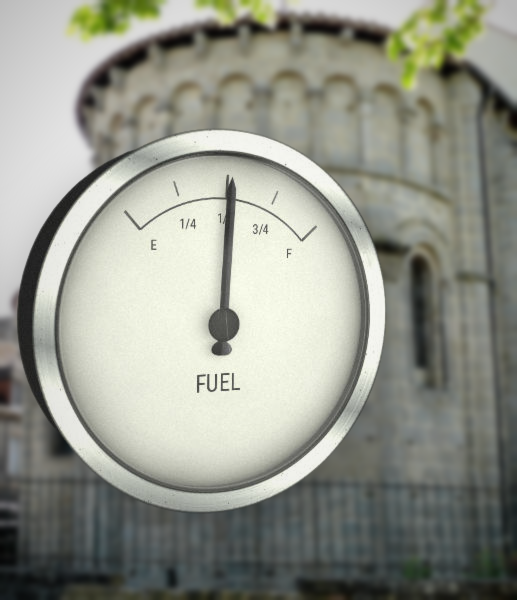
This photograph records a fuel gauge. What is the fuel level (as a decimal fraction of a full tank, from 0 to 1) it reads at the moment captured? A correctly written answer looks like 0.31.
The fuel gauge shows 0.5
